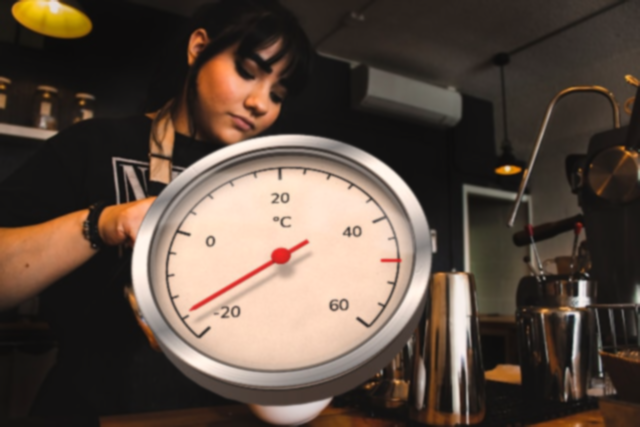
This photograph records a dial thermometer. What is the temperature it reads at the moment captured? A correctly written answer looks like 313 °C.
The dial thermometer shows -16 °C
